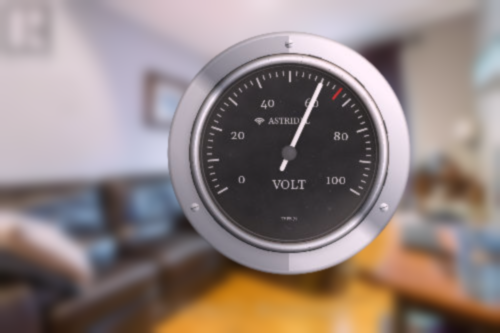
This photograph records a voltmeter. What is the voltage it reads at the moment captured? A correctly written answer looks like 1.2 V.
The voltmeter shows 60 V
